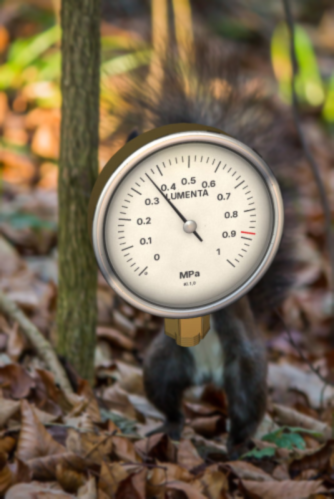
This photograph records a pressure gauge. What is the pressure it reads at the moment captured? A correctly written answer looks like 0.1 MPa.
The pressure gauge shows 0.36 MPa
